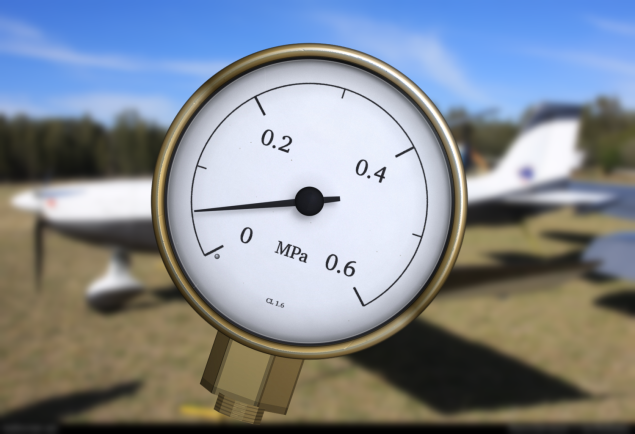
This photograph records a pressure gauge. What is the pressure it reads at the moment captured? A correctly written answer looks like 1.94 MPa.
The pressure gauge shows 0.05 MPa
